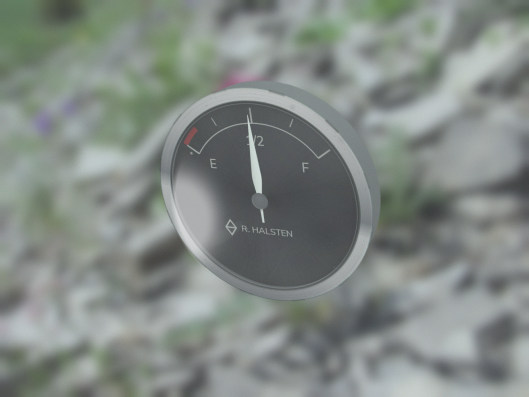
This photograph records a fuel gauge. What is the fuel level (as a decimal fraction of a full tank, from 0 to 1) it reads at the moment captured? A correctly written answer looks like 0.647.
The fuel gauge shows 0.5
